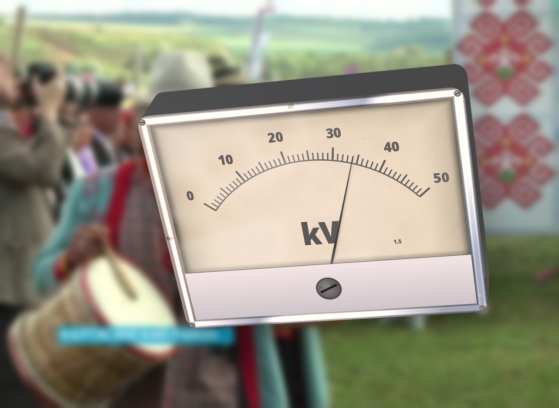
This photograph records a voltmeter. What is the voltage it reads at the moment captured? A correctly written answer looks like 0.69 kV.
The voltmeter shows 34 kV
